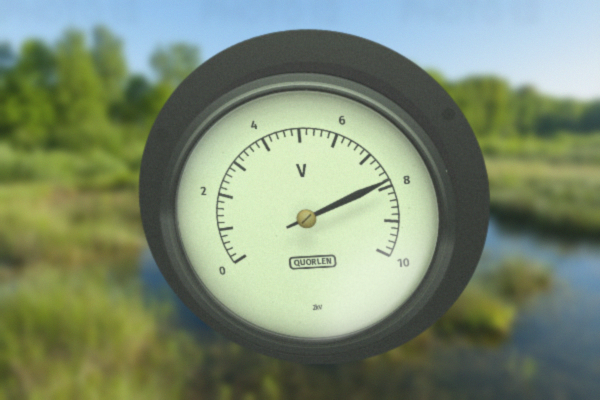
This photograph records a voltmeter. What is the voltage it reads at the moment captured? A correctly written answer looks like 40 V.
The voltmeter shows 7.8 V
